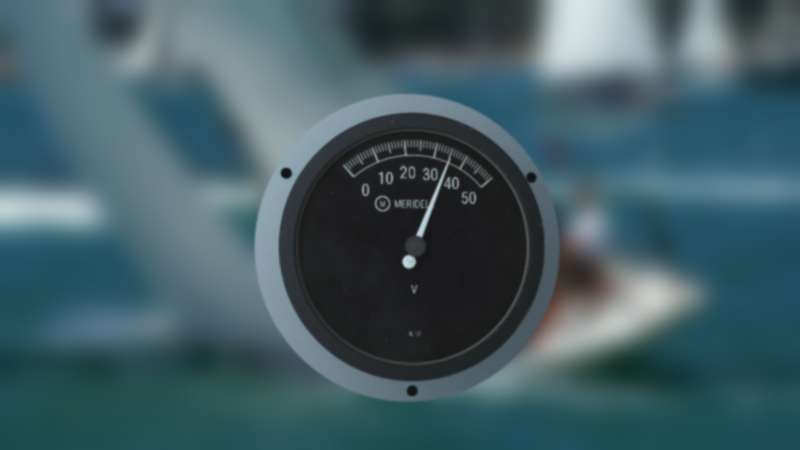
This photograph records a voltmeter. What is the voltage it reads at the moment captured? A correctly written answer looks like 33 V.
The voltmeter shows 35 V
